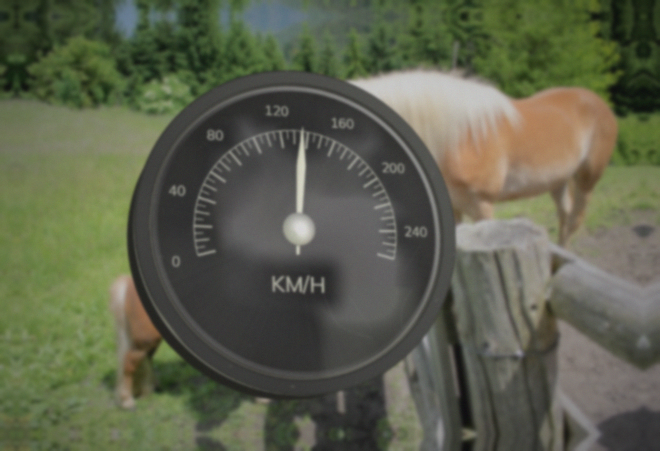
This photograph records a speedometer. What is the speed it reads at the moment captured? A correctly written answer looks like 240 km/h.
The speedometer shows 135 km/h
